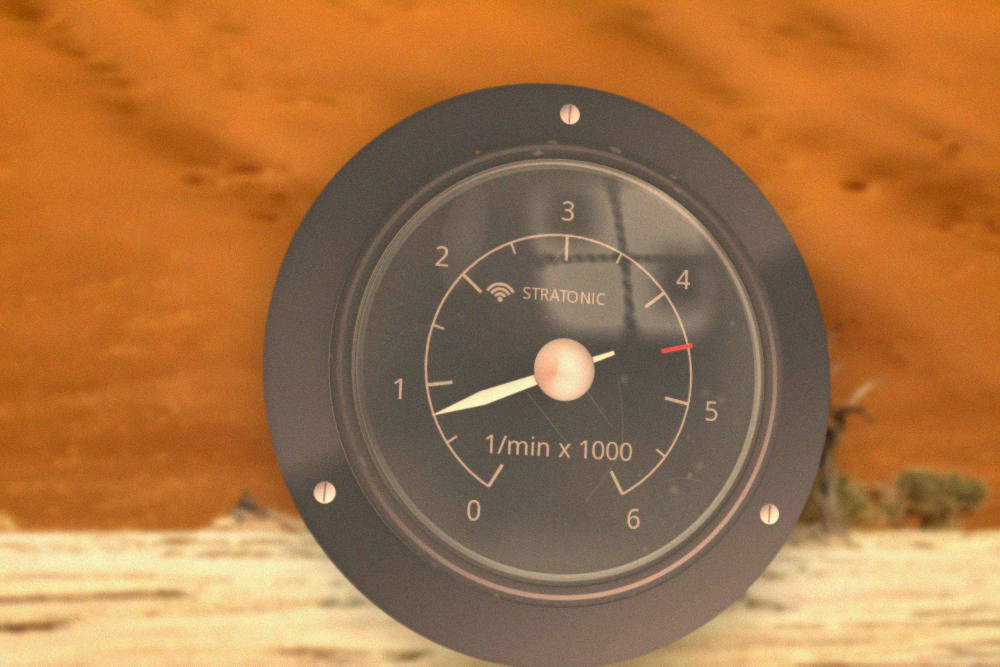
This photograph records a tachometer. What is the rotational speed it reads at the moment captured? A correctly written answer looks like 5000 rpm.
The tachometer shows 750 rpm
